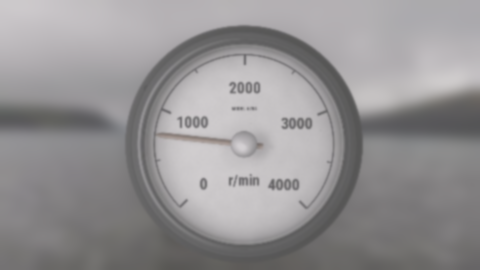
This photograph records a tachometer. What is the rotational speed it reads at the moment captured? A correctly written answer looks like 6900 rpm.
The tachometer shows 750 rpm
